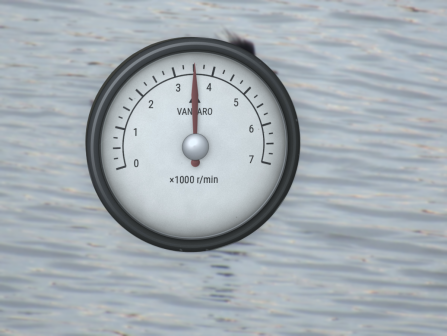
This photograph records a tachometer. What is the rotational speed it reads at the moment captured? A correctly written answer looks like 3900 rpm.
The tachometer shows 3500 rpm
